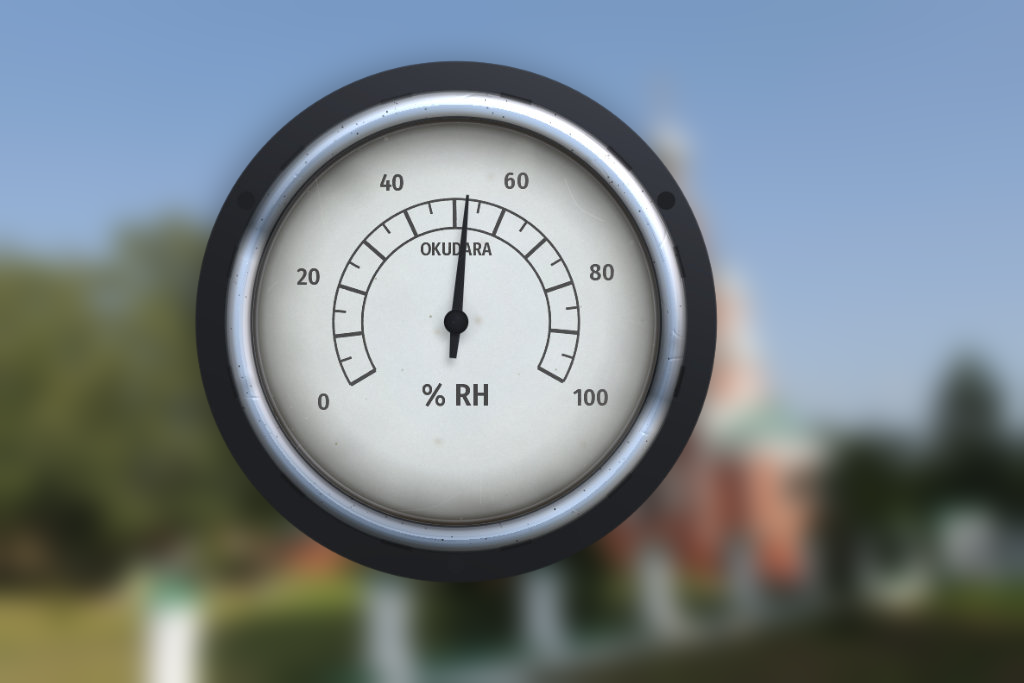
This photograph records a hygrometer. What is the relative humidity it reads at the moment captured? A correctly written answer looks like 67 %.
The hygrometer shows 52.5 %
